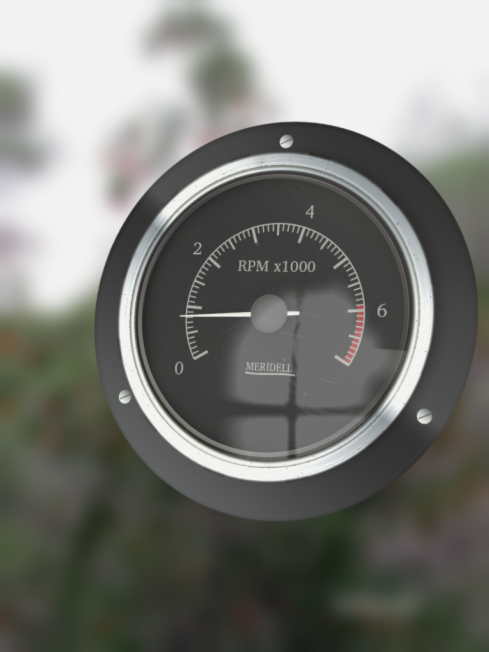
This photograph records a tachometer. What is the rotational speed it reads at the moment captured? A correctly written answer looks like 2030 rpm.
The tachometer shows 800 rpm
